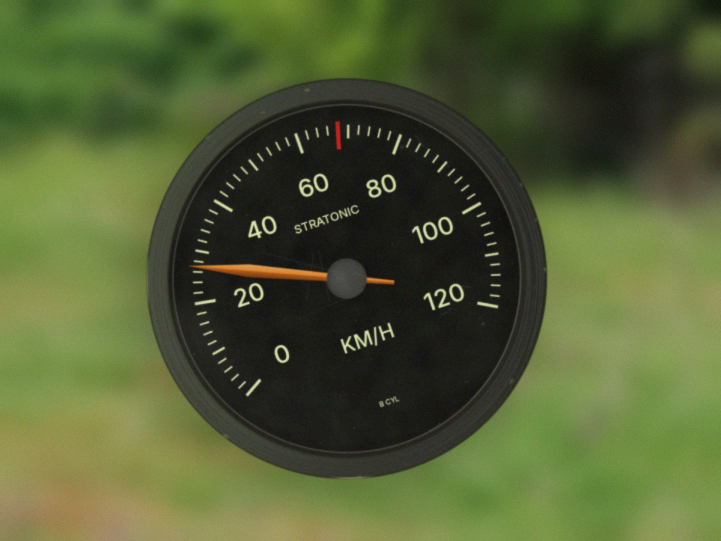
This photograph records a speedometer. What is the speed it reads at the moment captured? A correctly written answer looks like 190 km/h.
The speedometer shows 27 km/h
